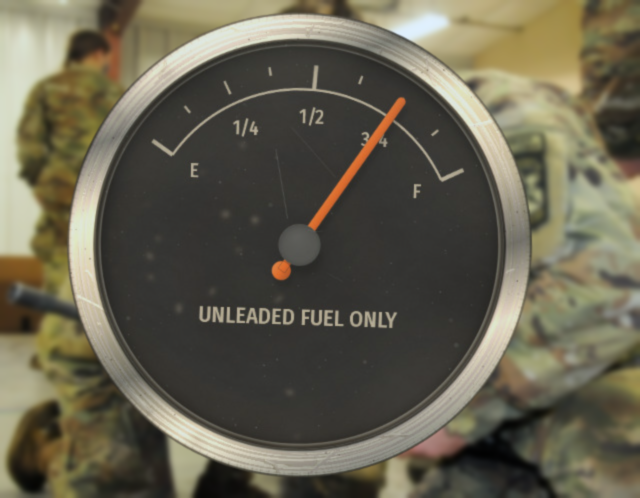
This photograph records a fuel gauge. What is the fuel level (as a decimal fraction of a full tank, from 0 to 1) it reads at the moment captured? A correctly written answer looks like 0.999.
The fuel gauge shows 0.75
